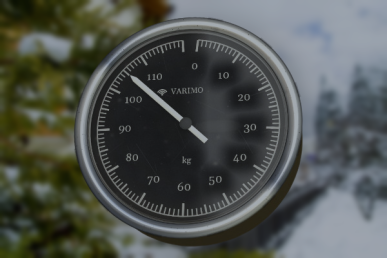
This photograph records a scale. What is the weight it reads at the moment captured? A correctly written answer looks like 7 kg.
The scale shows 105 kg
